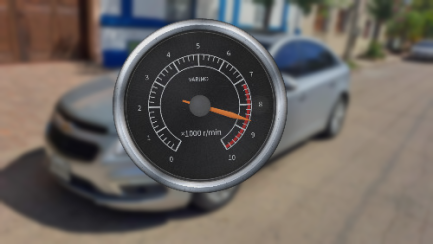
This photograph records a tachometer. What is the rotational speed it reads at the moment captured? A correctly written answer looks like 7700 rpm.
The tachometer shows 8600 rpm
